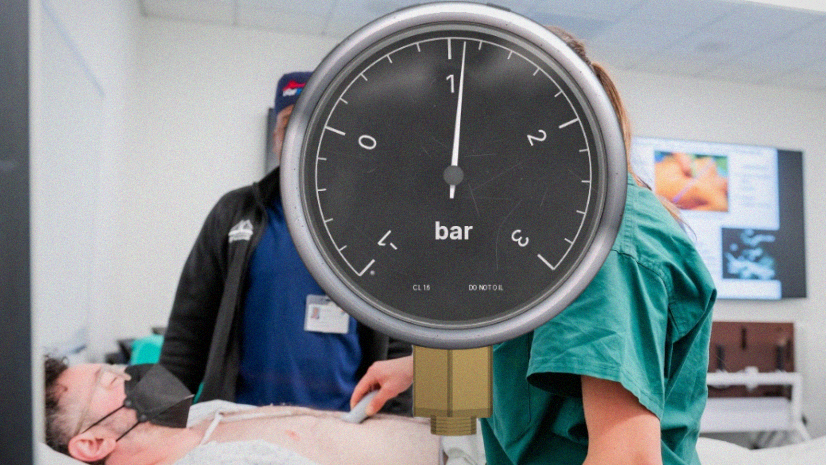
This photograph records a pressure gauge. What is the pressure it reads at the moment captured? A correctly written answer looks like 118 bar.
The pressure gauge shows 1.1 bar
